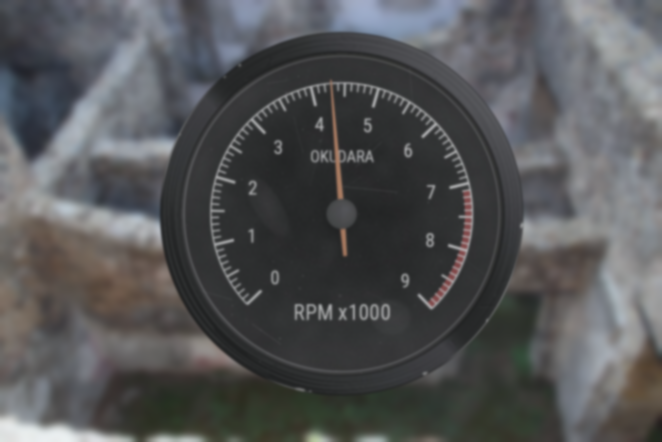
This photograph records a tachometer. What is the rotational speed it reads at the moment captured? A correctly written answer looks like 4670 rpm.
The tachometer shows 4300 rpm
